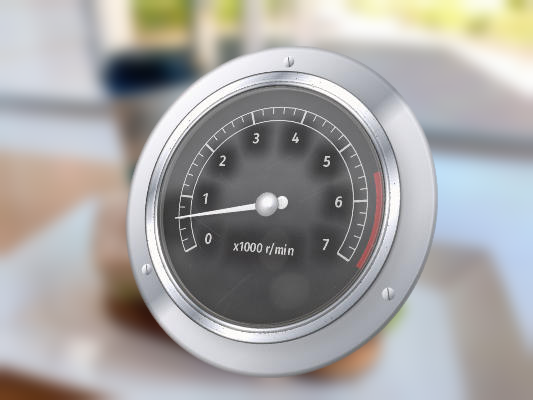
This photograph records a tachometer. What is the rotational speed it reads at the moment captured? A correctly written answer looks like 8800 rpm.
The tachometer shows 600 rpm
